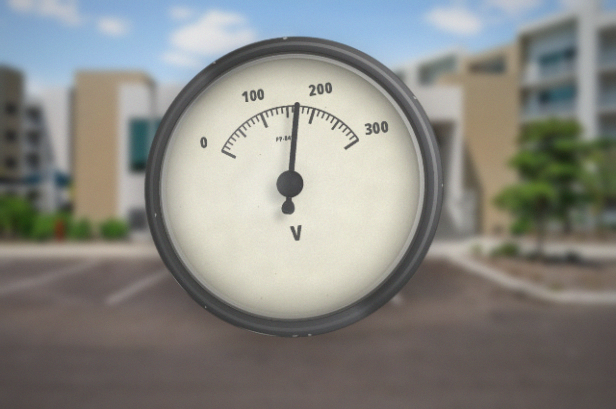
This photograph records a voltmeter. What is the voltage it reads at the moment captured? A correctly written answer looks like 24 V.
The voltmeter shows 170 V
